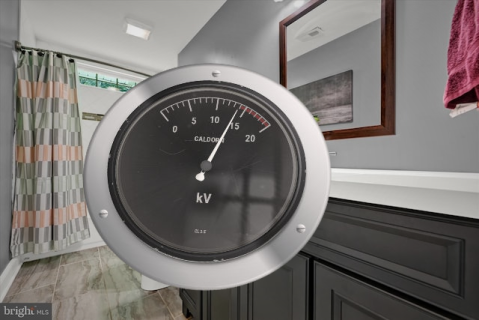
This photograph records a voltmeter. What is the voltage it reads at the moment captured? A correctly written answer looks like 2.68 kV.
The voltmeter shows 14 kV
